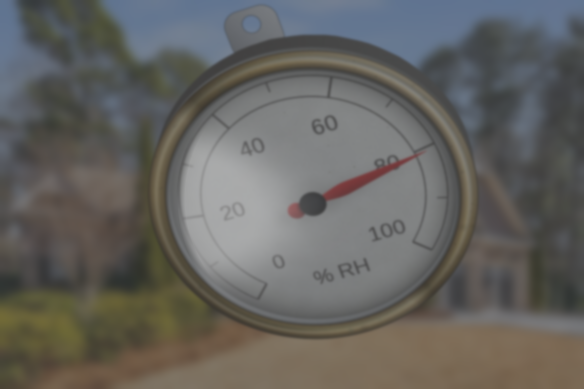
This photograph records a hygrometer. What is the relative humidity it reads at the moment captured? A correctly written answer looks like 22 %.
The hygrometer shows 80 %
